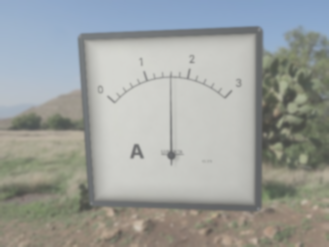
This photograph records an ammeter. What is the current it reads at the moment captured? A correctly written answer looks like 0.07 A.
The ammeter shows 1.6 A
